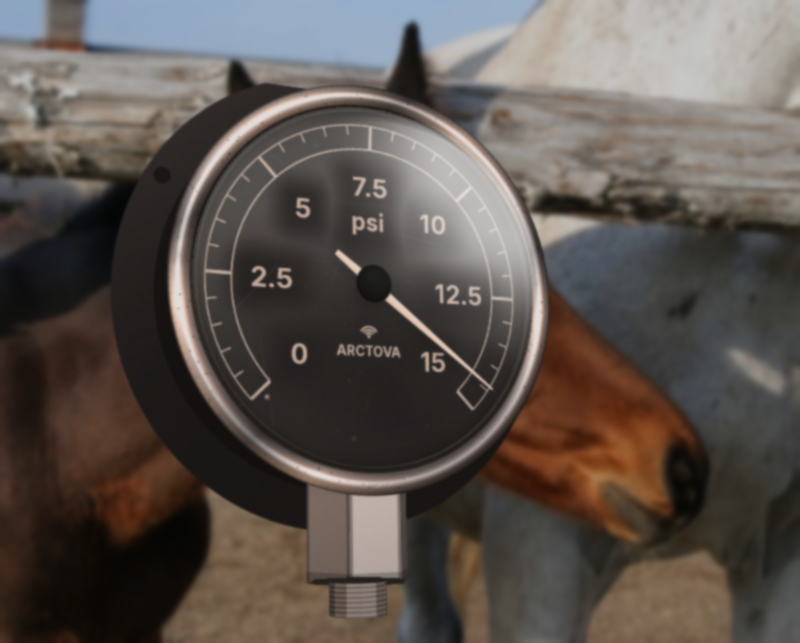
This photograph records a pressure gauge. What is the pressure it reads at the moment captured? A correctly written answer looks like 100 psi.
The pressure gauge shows 14.5 psi
